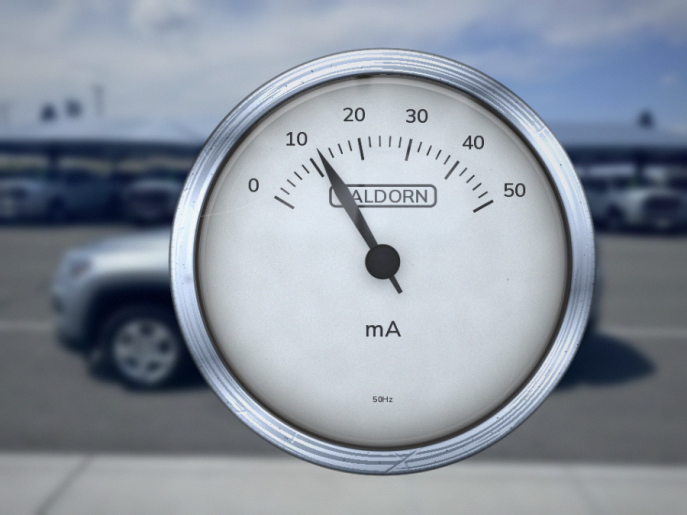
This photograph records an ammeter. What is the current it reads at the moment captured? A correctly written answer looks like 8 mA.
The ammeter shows 12 mA
